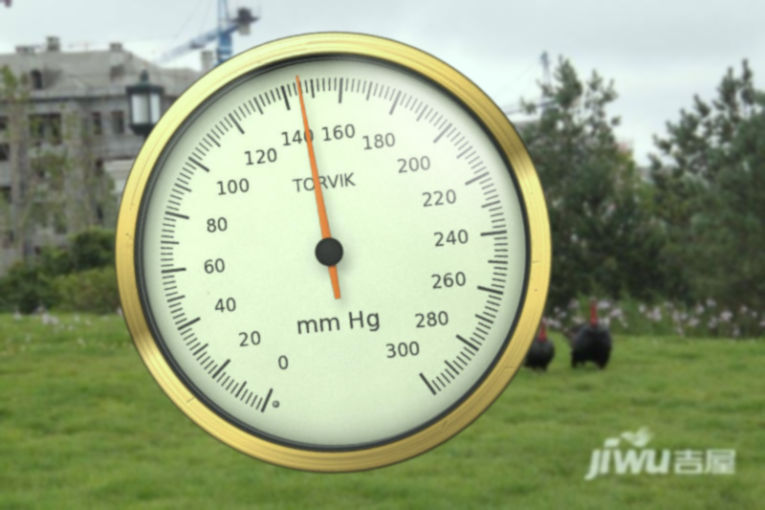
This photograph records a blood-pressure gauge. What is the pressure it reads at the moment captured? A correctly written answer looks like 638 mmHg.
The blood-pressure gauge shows 146 mmHg
